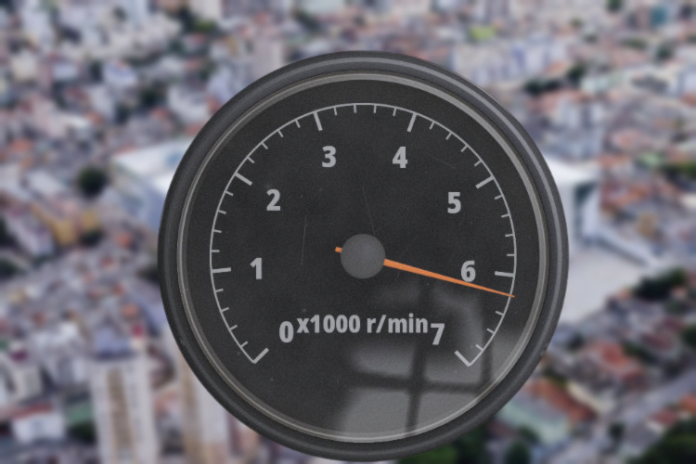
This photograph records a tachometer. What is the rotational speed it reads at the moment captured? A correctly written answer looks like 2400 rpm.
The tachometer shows 6200 rpm
